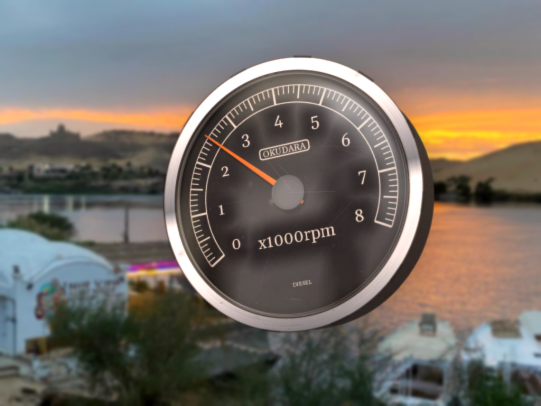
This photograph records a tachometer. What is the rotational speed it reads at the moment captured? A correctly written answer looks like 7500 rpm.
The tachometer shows 2500 rpm
